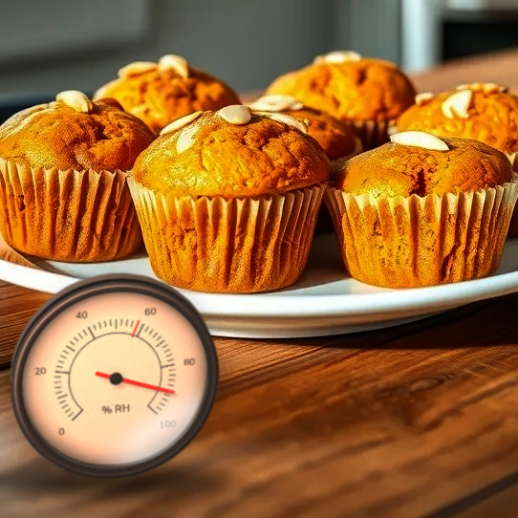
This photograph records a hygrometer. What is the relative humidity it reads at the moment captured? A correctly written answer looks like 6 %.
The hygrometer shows 90 %
